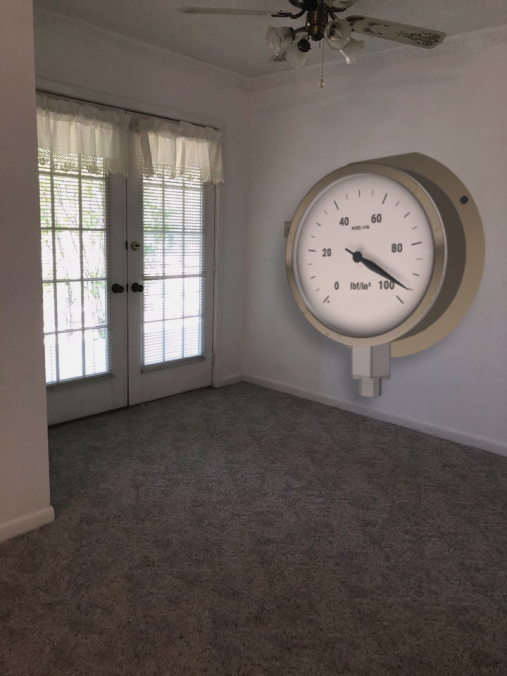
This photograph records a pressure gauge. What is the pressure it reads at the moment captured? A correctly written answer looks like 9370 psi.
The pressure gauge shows 95 psi
